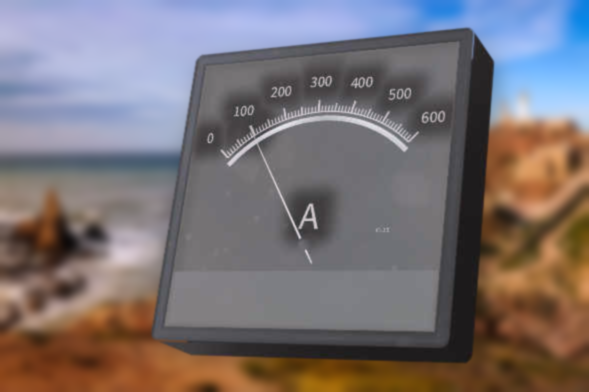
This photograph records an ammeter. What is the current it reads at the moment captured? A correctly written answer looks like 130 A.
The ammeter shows 100 A
